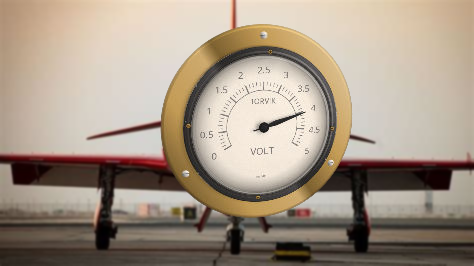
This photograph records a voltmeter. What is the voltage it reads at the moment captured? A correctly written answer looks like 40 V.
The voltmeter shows 4 V
